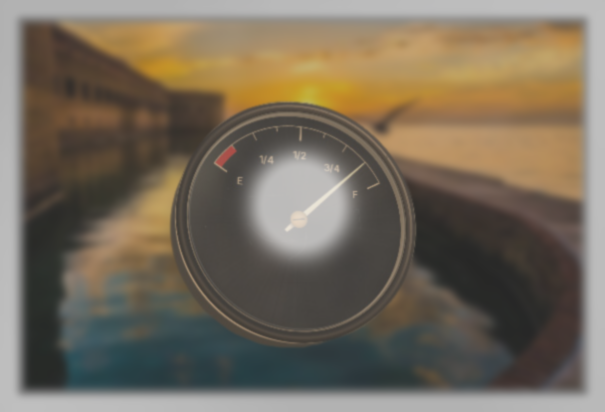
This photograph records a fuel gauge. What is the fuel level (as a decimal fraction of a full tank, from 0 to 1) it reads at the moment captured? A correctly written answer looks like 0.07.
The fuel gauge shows 0.875
